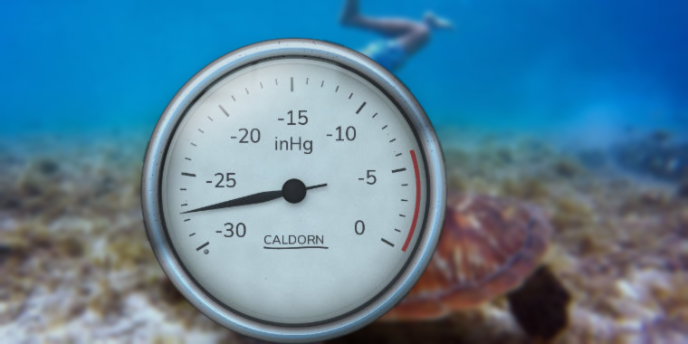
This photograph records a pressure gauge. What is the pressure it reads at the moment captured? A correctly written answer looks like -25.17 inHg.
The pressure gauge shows -27.5 inHg
